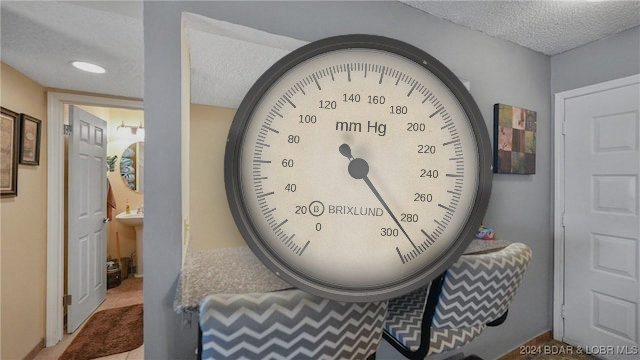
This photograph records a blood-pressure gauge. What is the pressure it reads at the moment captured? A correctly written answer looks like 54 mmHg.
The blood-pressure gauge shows 290 mmHg
